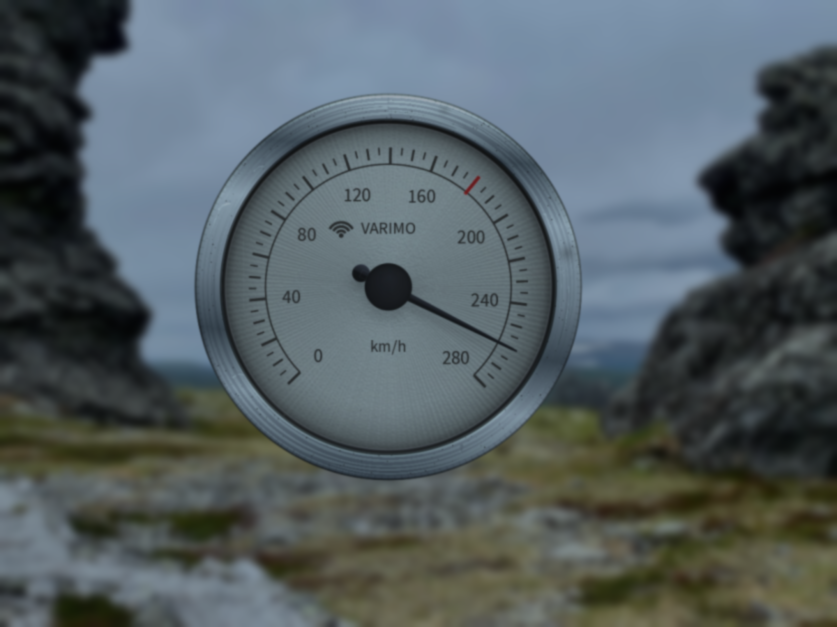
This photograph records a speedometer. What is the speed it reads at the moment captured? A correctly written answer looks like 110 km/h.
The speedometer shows 260 km/h
